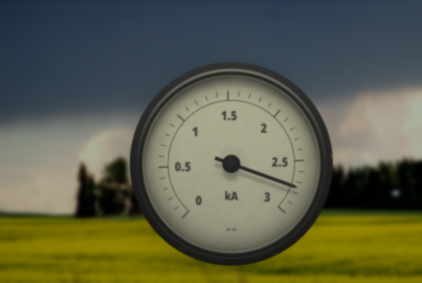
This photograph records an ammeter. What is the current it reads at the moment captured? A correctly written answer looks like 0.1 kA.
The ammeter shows 2.75 kA
